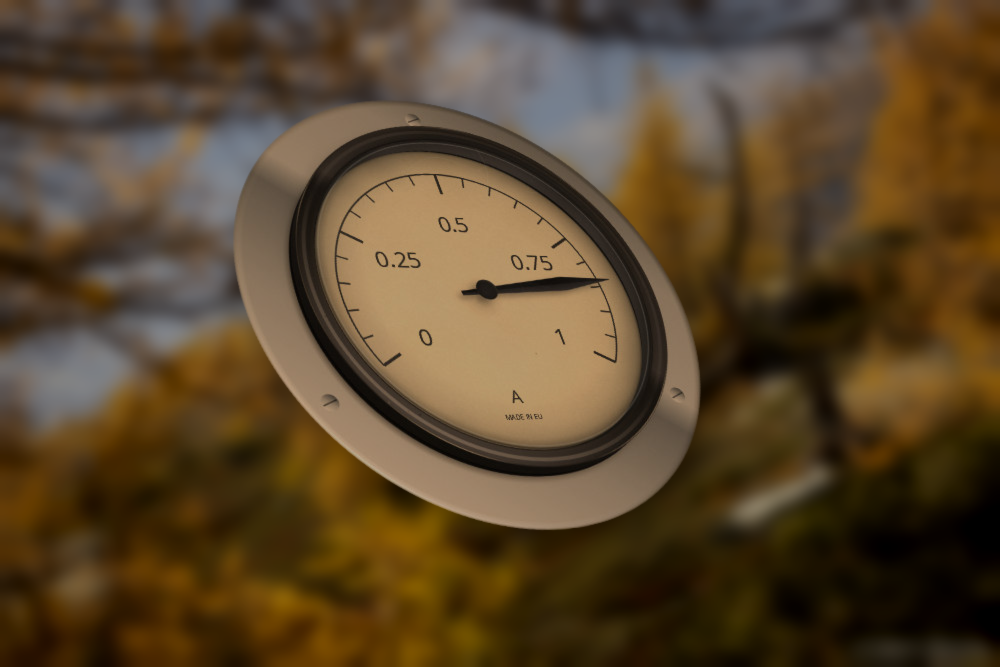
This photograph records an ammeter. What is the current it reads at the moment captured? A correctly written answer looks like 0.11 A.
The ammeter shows 0.85 A
